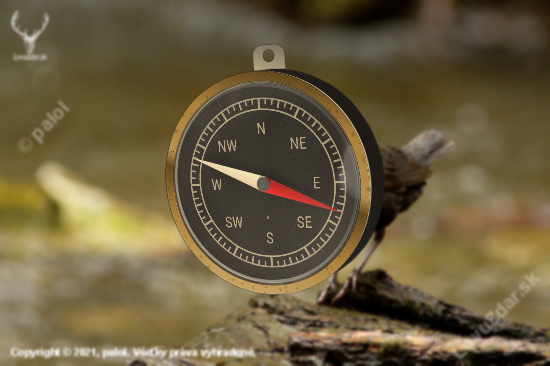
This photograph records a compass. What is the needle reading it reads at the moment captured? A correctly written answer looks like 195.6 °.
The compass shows 110 °
